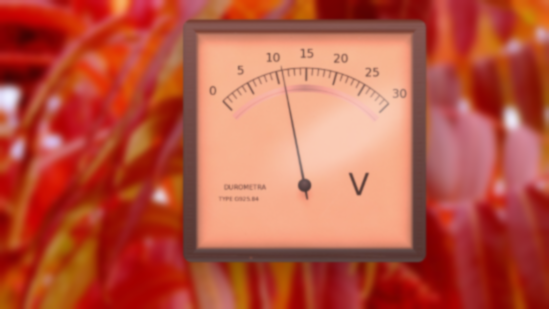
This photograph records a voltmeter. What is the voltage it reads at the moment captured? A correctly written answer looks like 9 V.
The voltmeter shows 11 V
